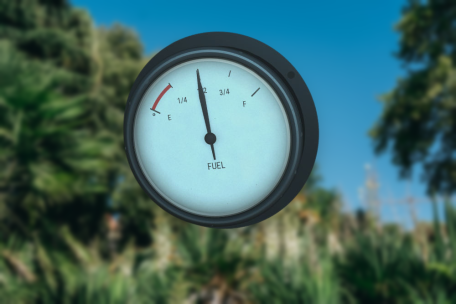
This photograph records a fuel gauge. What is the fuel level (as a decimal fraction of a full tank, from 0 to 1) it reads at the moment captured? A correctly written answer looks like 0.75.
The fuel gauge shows 0.5
